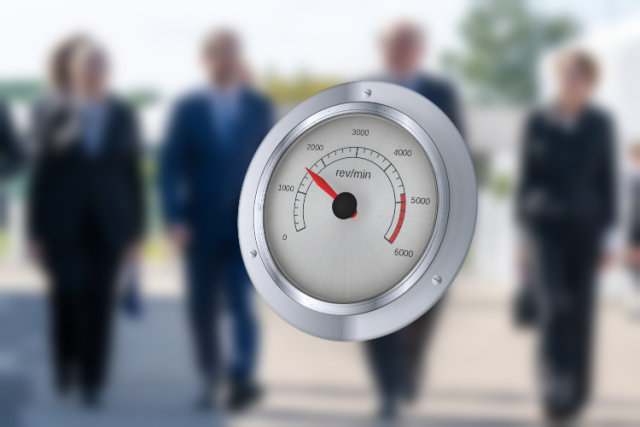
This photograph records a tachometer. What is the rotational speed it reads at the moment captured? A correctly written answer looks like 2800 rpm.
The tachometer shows 1600 rpm
